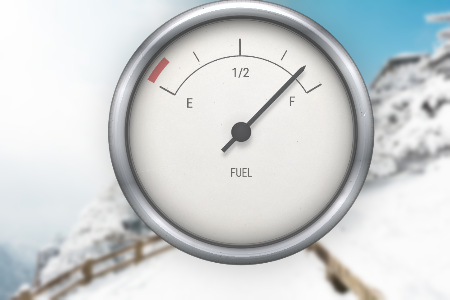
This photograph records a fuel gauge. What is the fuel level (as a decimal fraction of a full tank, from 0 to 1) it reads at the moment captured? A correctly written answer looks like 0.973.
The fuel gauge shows 0.875
